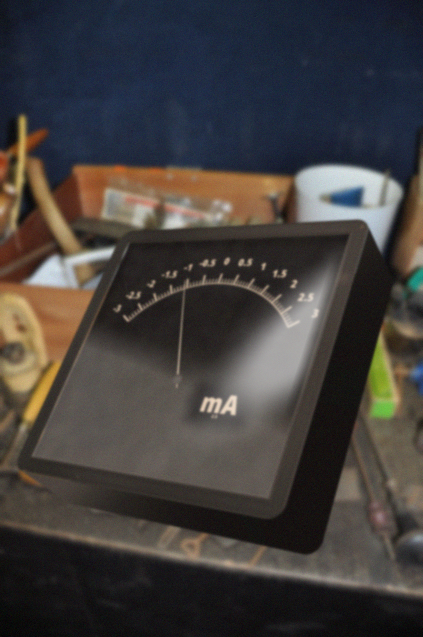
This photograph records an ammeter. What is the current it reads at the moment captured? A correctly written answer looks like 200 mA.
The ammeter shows -1 mA
